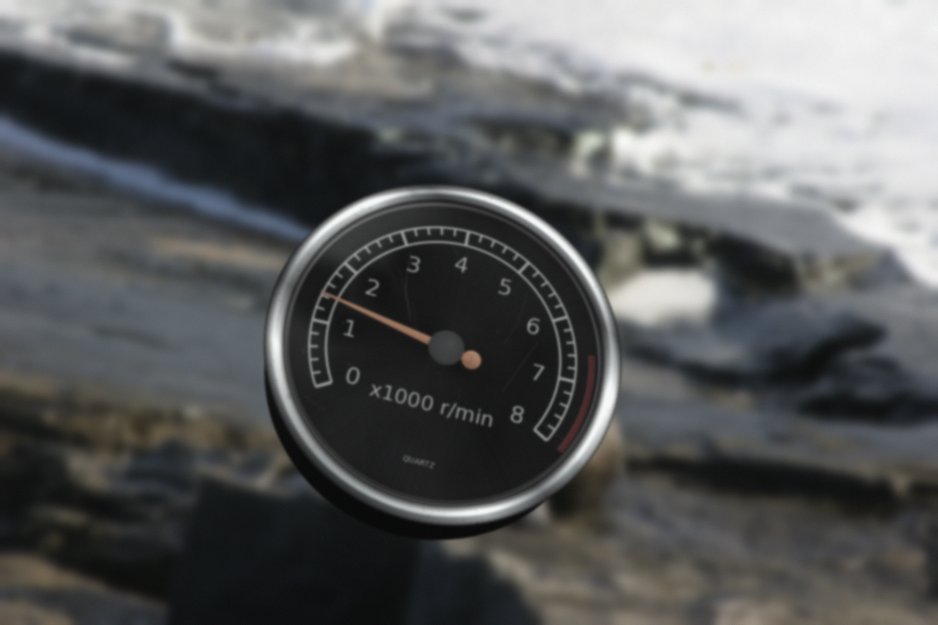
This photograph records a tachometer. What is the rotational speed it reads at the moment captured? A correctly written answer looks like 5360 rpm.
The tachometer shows 1400 rpm
